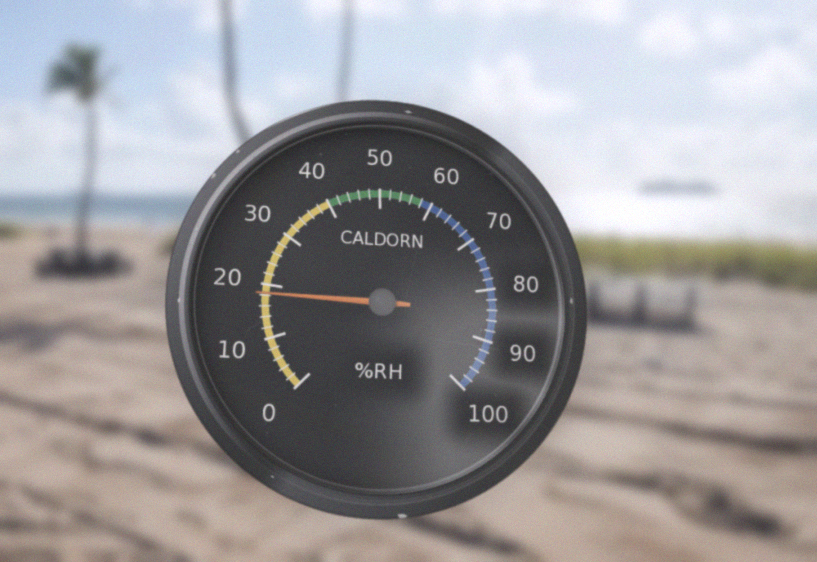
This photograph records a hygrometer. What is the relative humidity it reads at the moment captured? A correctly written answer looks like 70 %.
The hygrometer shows 18 %
